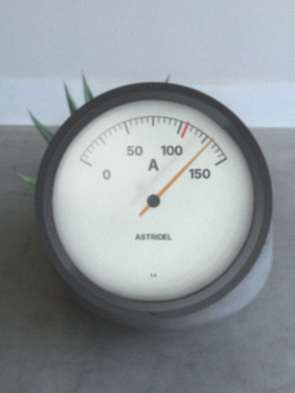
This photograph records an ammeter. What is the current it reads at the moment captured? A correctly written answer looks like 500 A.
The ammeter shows 130 A
